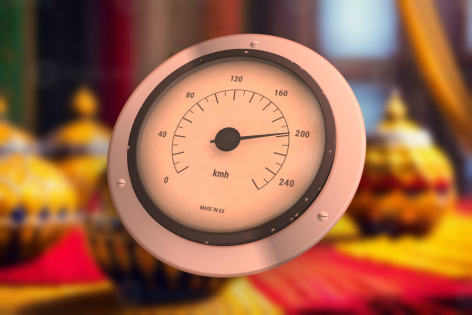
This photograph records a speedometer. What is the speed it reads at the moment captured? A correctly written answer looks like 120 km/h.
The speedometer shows 200 km/h
